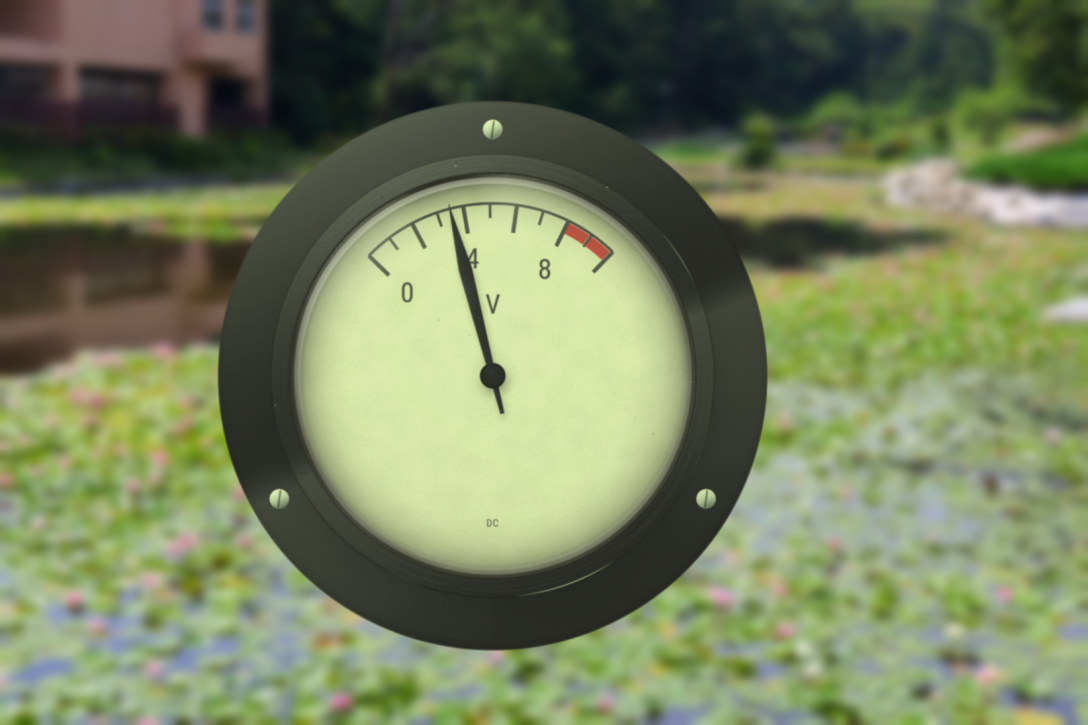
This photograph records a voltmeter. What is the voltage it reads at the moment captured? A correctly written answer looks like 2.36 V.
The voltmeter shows 3.5 V
